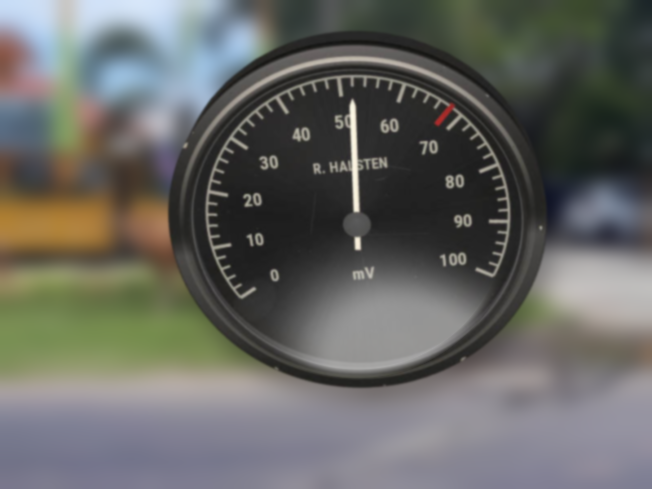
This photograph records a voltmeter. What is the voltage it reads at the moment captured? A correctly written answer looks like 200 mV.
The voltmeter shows 52 mV
